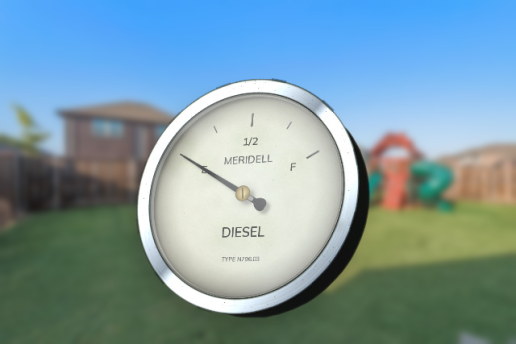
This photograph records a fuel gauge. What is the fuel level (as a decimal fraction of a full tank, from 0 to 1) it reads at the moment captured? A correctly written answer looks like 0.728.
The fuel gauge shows 0
